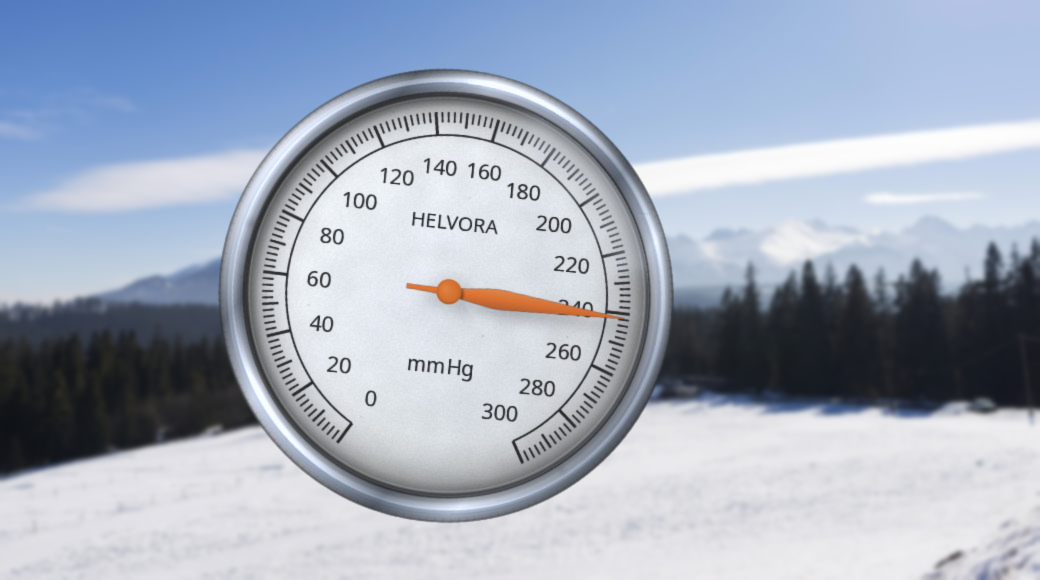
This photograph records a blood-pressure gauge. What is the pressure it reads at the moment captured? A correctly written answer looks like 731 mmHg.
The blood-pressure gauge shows 242 mmHg
